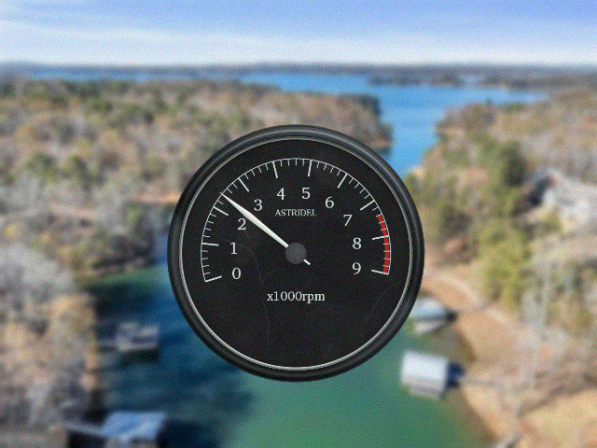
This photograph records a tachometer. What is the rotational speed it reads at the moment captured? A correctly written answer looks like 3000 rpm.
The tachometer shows 2400 rpm
